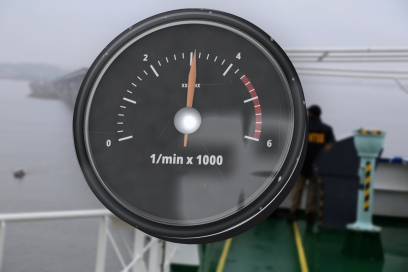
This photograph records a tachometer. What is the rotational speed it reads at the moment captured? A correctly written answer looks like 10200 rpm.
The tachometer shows 3100 rpm
